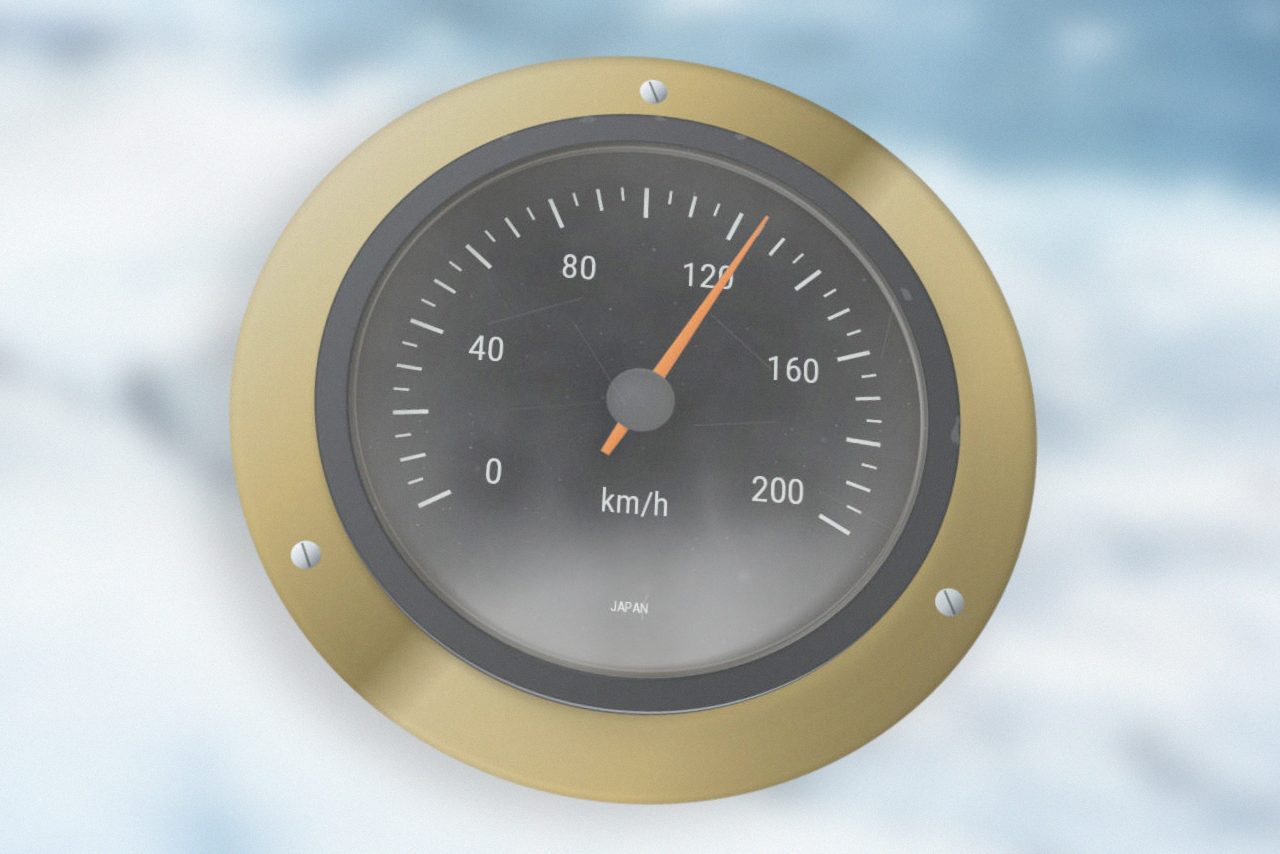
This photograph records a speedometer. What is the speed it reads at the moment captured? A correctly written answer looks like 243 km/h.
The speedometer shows 125 km/h
